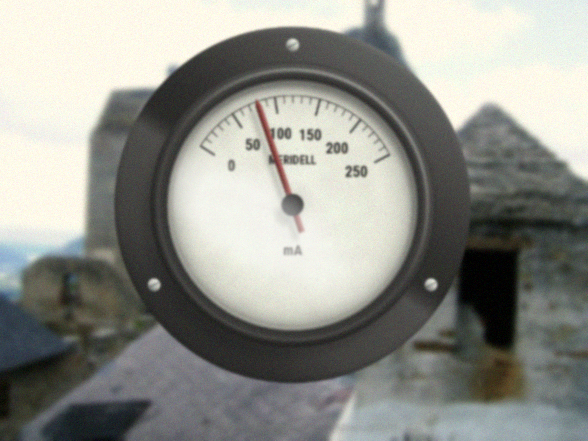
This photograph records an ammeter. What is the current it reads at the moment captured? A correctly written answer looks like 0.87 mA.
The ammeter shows 80 mA
